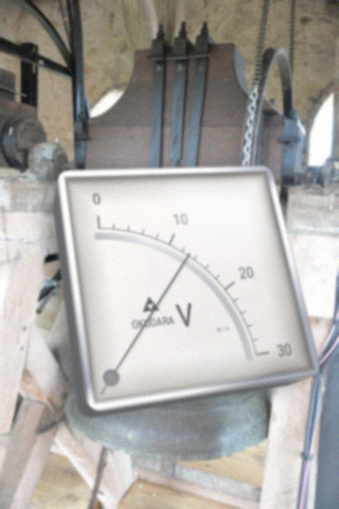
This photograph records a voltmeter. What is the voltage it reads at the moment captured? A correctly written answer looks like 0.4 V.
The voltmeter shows 13 V
